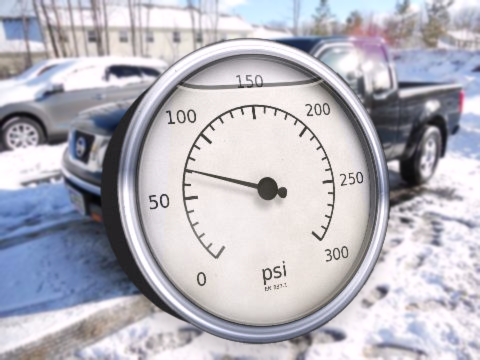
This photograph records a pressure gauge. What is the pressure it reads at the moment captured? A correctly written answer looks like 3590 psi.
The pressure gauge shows 70 psi
